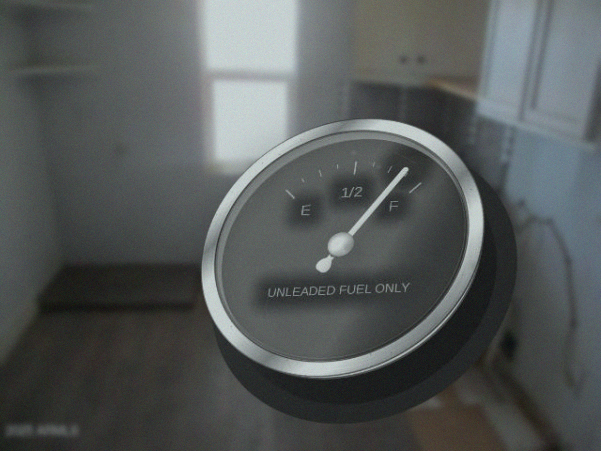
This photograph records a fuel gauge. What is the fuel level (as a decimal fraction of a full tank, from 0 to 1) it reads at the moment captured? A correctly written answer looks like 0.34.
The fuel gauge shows 0.875
